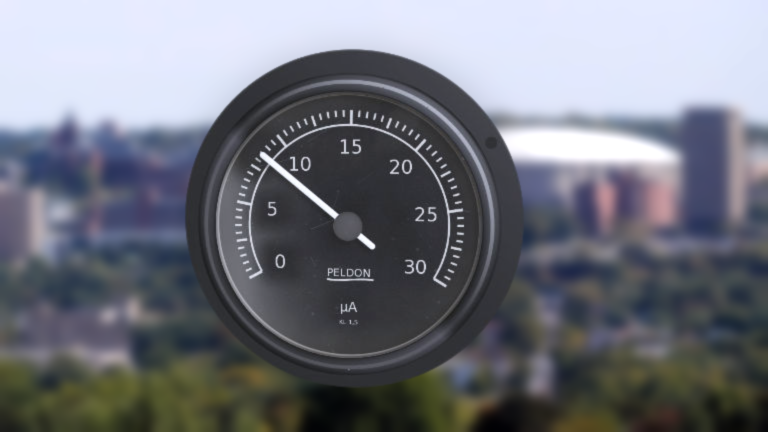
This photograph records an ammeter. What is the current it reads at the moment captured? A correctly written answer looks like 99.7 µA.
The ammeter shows 8.5 µA
